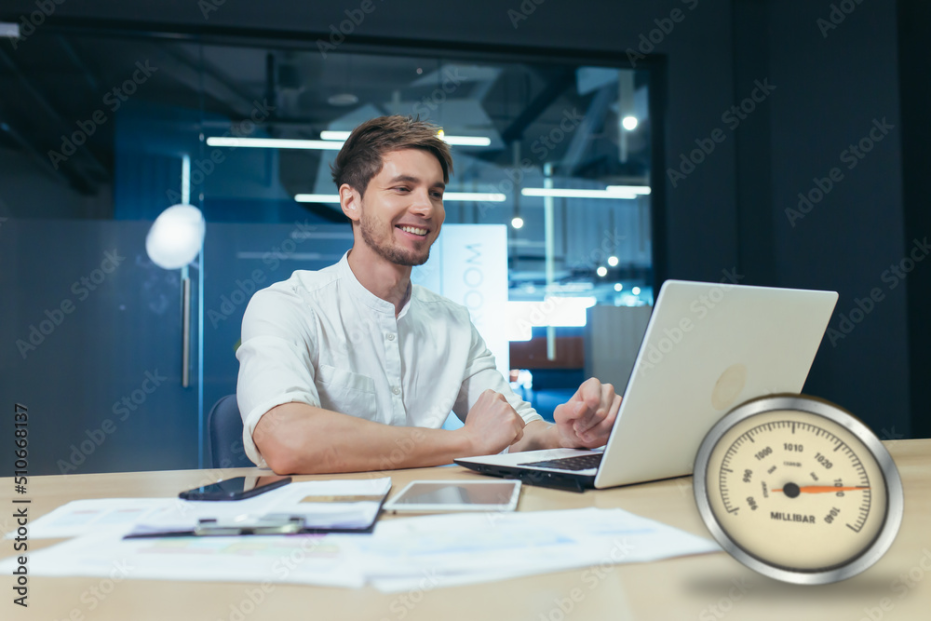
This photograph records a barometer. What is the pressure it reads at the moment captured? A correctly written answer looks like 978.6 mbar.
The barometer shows 1030 mbar
